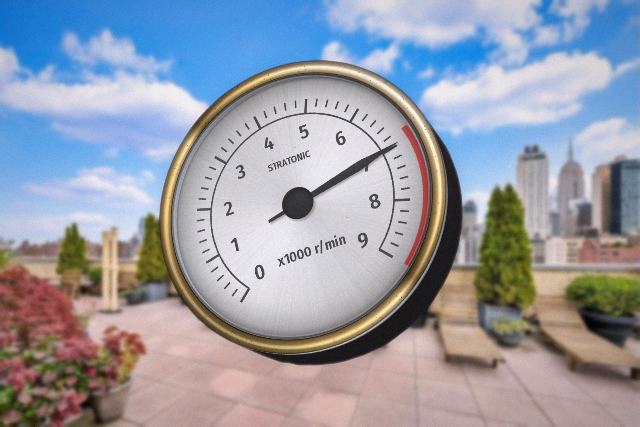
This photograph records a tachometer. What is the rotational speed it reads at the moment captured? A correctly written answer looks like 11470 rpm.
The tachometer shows 7000 rpm
